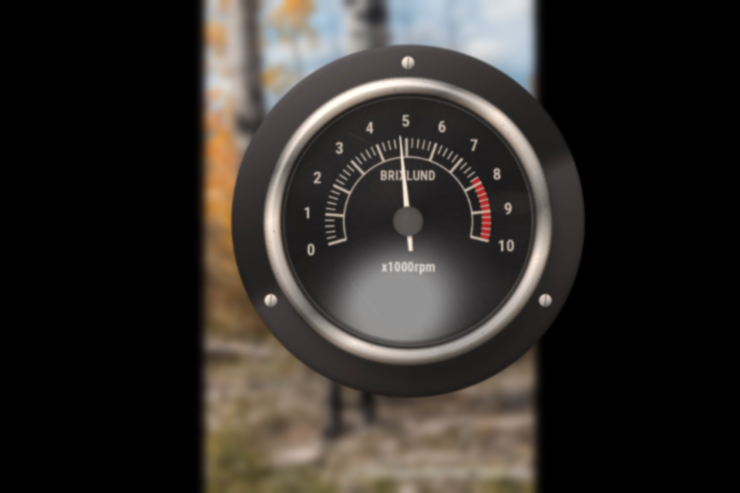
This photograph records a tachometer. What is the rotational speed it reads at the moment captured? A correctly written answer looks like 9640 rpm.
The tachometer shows 4800 rpm
